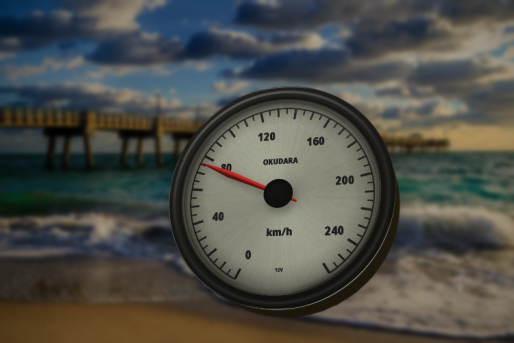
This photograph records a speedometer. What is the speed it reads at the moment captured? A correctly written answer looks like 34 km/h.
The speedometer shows 75 km/h
